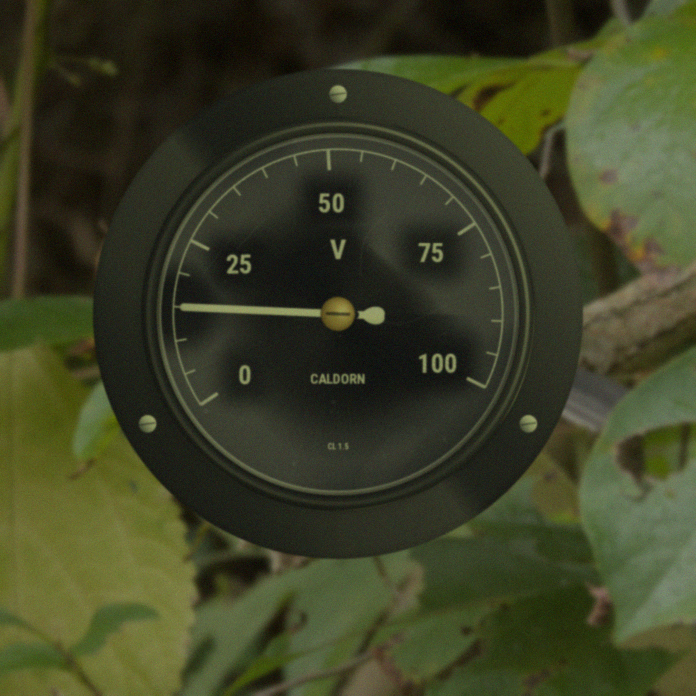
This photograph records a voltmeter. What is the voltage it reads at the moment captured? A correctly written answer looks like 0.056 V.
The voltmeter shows 15 V
